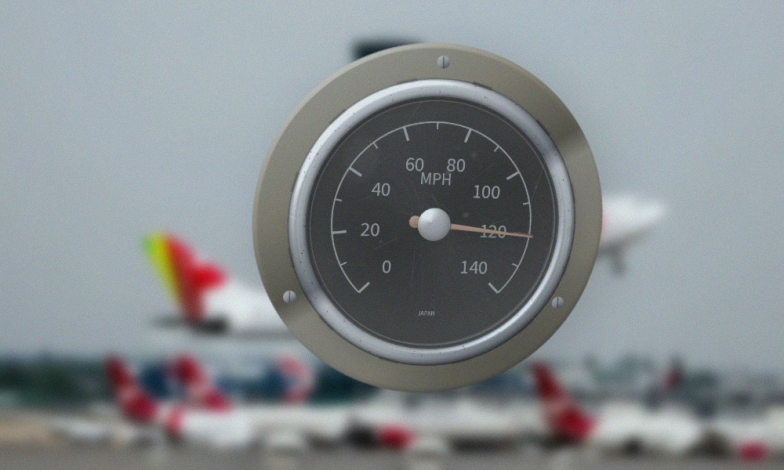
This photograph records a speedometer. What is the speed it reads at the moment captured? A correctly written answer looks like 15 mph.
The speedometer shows 120 mph
